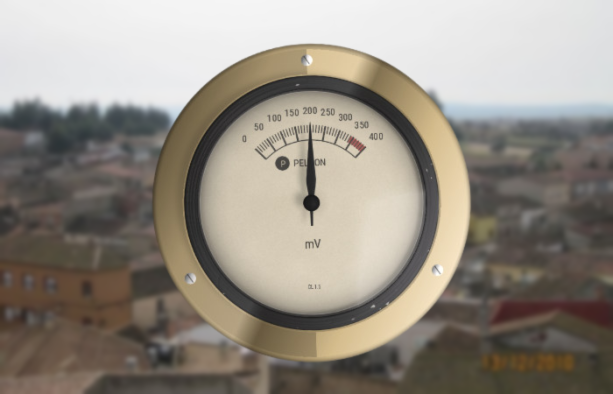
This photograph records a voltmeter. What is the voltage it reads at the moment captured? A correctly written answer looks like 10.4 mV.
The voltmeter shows 200 mV
